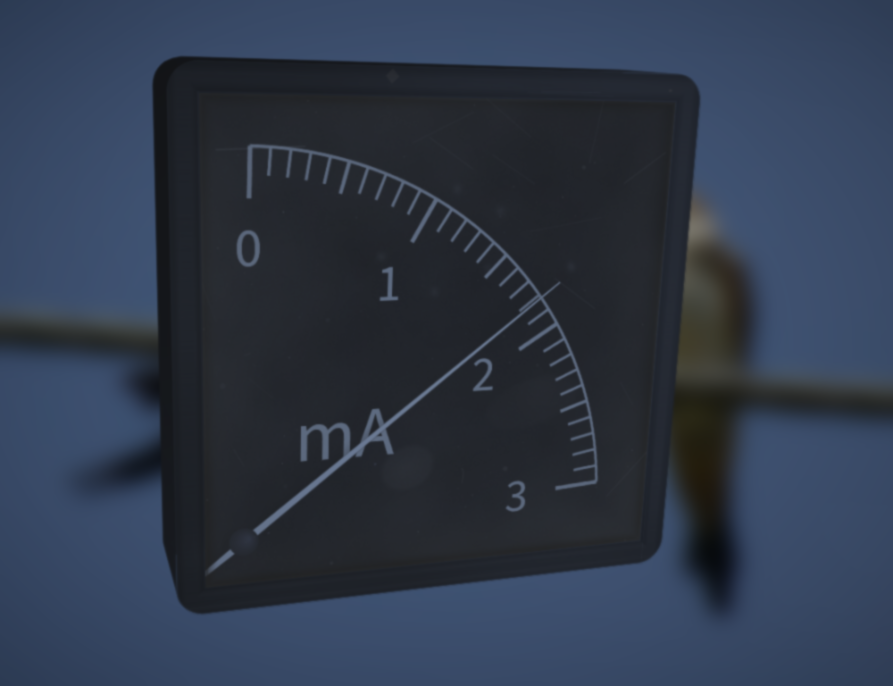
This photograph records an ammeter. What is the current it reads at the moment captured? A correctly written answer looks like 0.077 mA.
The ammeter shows 1.8 mA
